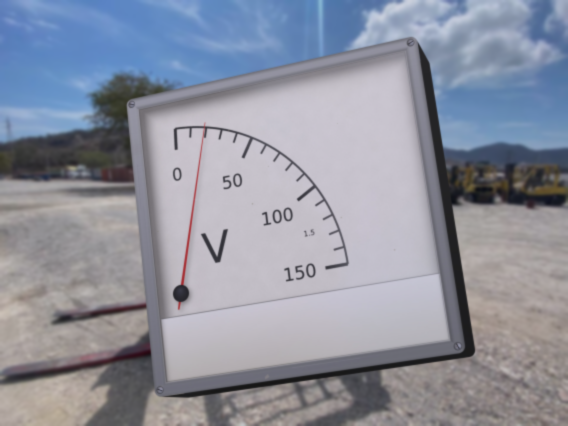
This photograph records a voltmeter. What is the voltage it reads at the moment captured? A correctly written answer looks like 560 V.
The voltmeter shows 20 V
